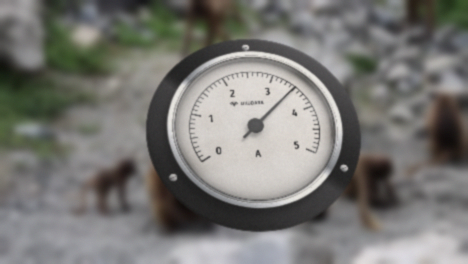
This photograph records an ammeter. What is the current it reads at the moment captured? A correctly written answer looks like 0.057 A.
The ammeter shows 3.5 A
